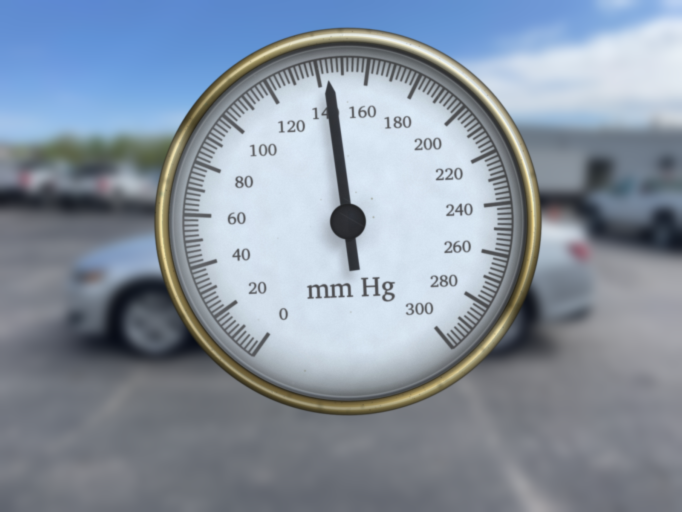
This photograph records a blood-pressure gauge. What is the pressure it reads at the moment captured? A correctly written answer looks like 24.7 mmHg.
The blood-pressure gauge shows 144 mmHg
